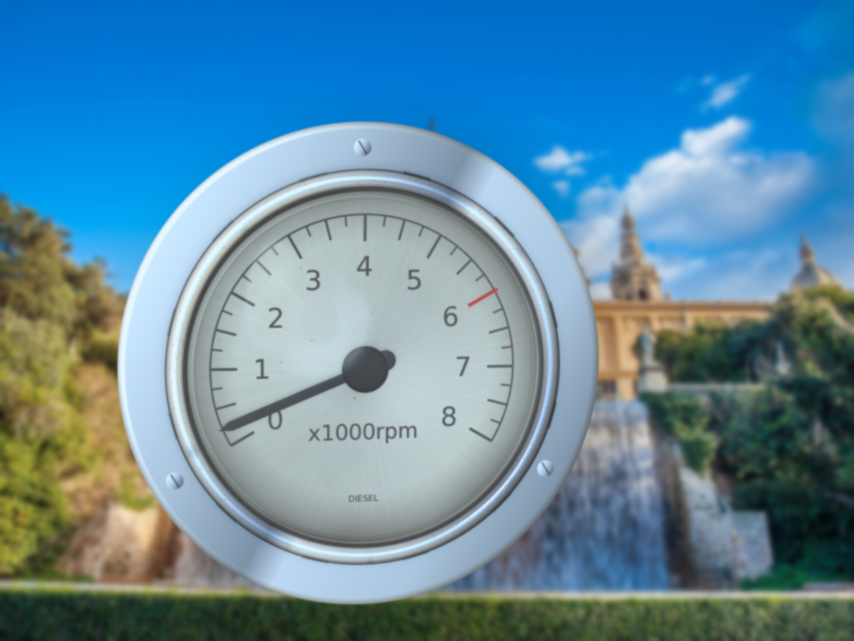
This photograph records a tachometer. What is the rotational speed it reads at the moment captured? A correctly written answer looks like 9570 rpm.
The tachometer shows 250 rpm
